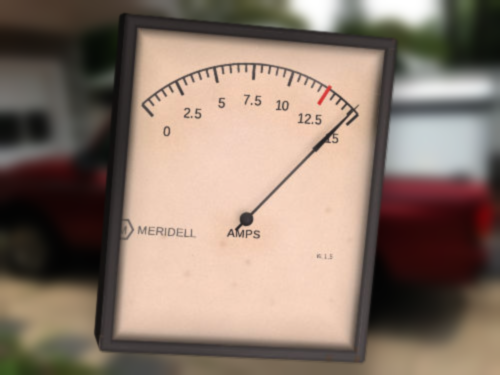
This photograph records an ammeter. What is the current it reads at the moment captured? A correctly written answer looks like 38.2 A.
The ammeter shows 14.5 A
